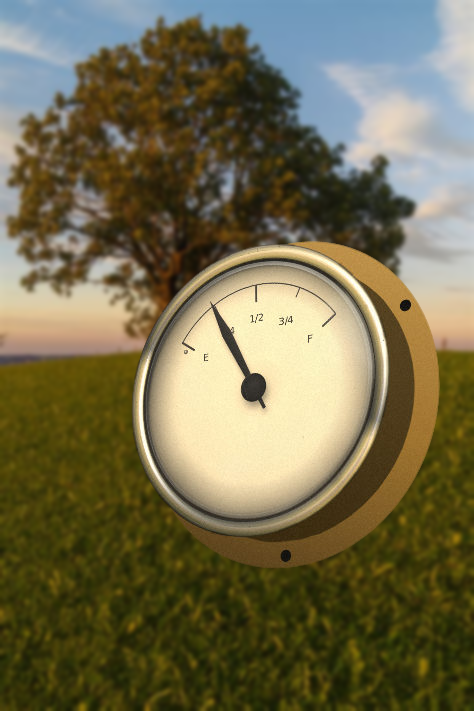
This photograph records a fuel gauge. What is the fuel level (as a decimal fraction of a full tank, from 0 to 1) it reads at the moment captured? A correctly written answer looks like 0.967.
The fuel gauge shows 0.25
